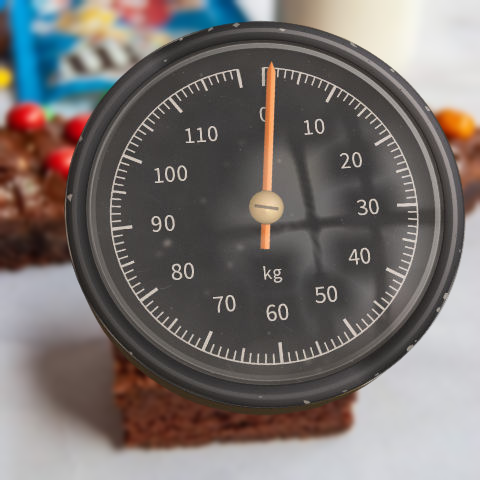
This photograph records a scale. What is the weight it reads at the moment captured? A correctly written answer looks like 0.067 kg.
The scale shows 1 kg
